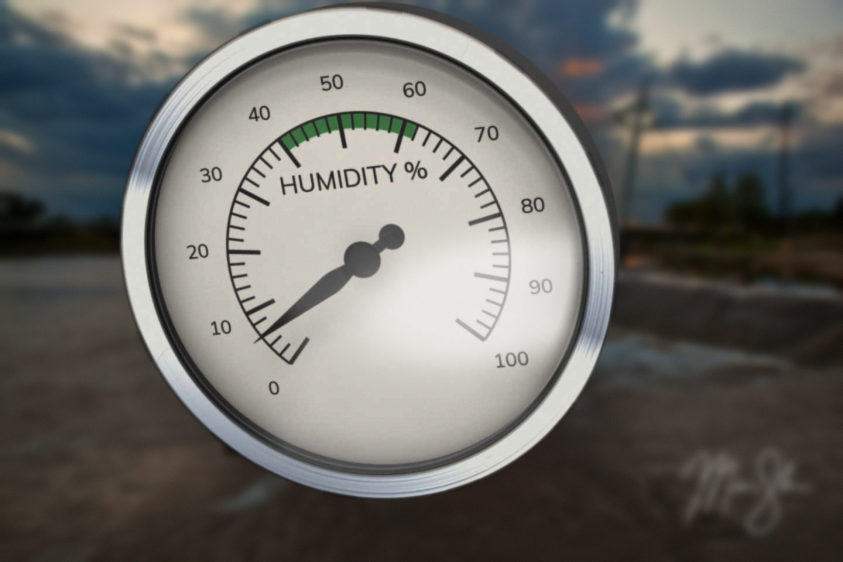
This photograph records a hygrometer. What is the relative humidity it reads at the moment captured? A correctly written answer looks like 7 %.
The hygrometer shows 6 %
